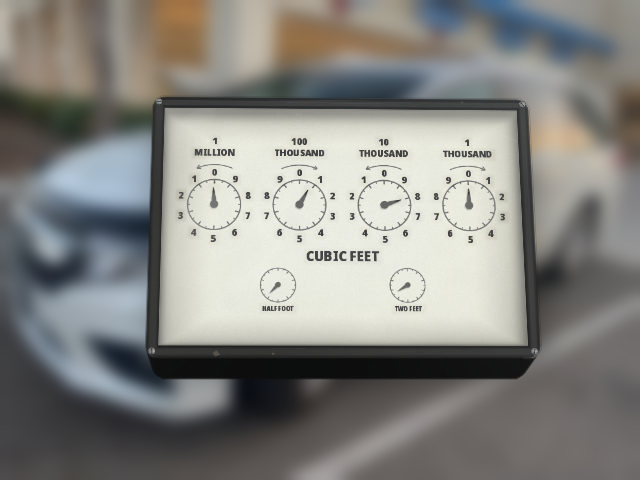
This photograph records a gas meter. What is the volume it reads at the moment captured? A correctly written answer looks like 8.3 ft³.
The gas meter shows 8000 ft³
